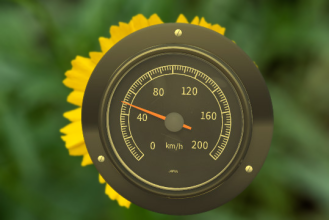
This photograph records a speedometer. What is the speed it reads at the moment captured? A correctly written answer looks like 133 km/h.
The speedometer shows 50 km/h
